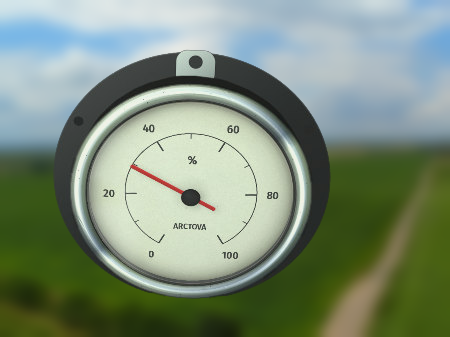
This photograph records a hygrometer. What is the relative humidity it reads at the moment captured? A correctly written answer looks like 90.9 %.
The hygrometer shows 30 %
